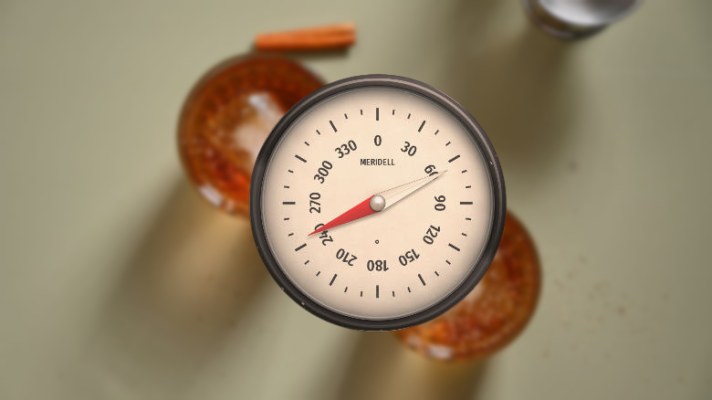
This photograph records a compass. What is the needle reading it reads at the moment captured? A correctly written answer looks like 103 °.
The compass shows 245 °
